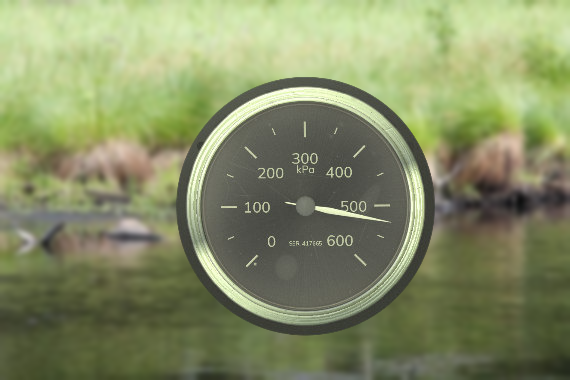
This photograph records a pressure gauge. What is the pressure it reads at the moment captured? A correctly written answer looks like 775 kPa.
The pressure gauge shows 525 kPa
